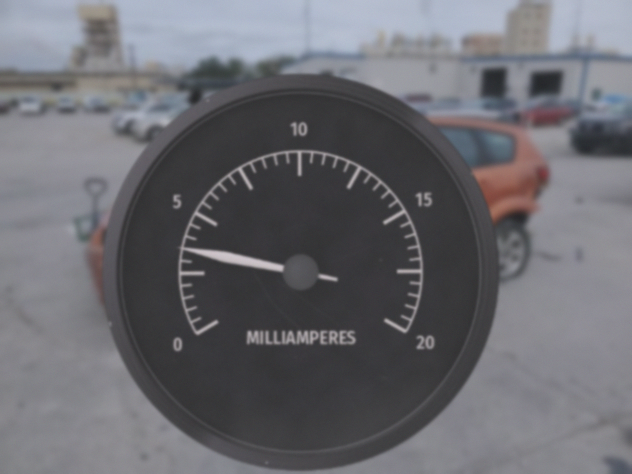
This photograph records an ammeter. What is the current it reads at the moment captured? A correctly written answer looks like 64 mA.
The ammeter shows 3.5 mA
